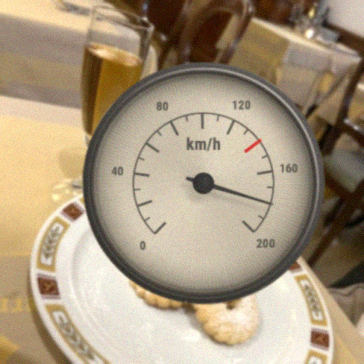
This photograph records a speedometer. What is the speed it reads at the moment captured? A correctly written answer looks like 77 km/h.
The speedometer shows 180 km/h
